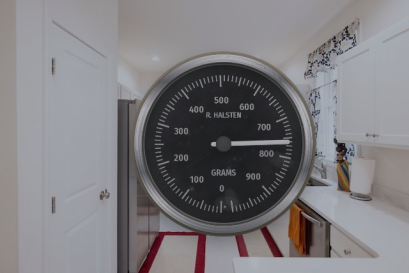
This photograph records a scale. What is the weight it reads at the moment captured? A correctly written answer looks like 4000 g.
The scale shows 760 g
